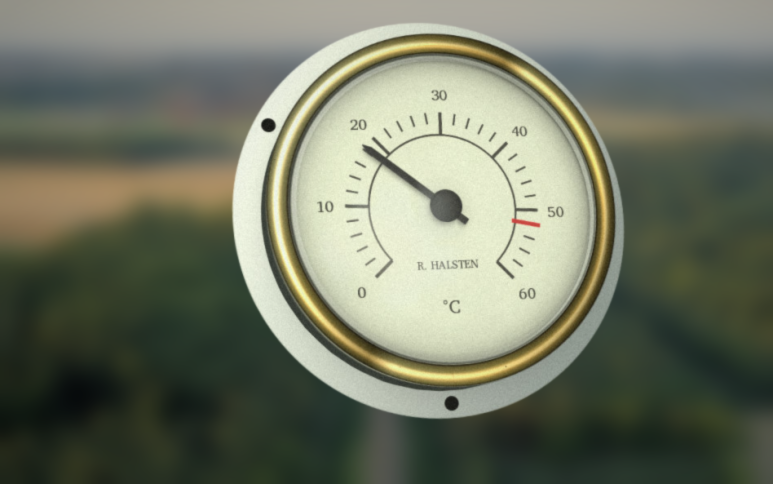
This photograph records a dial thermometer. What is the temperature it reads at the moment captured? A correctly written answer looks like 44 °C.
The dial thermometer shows 18 °C
